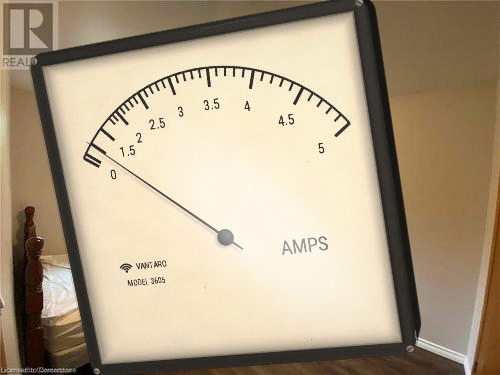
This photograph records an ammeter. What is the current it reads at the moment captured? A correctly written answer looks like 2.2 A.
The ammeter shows 1 A
